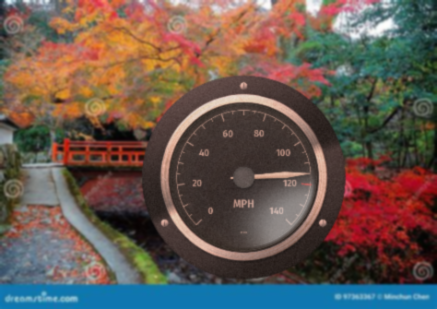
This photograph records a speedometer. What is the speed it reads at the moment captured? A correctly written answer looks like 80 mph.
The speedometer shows 115 mph
